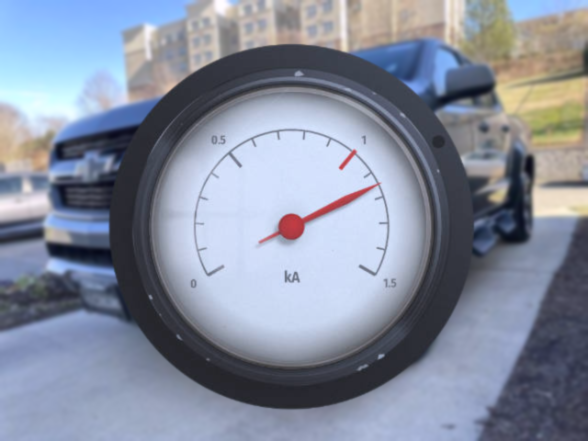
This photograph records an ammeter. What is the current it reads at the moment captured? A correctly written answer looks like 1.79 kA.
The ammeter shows 1.15 kA
